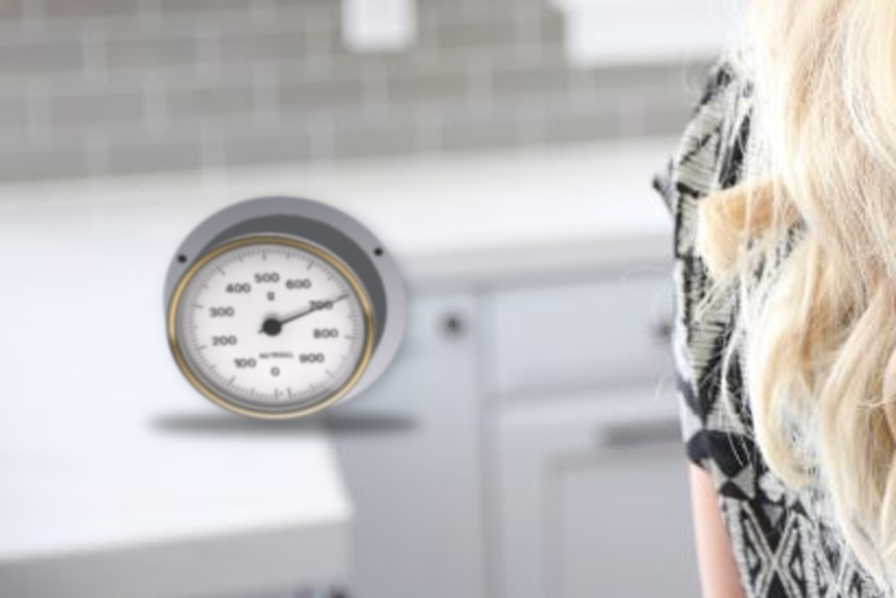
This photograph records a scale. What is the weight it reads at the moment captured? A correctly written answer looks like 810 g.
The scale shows 700 g
